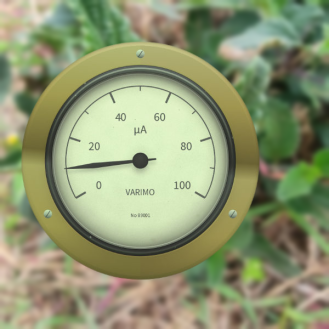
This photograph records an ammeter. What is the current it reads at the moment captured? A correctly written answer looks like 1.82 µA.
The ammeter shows 10 µA
